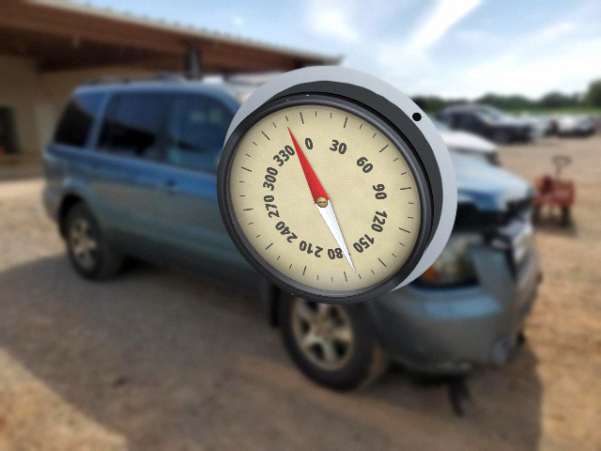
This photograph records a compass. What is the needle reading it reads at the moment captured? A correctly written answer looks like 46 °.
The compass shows 350 °
